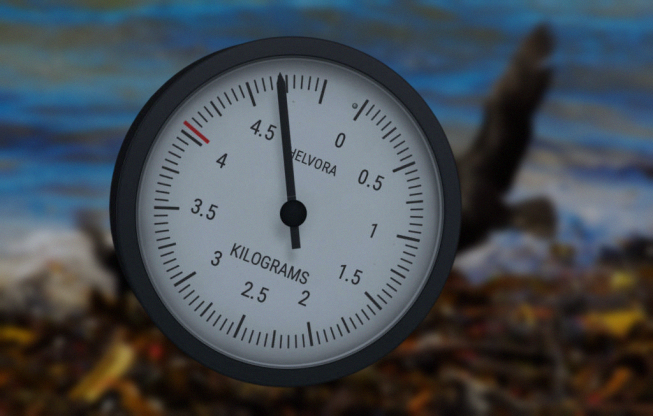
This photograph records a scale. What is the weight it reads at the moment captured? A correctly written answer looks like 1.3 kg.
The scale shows 4.7 kg
